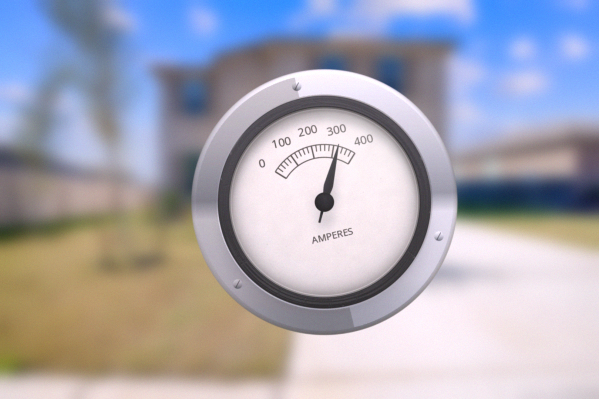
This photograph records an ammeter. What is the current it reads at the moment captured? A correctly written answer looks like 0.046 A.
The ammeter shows 320 A
